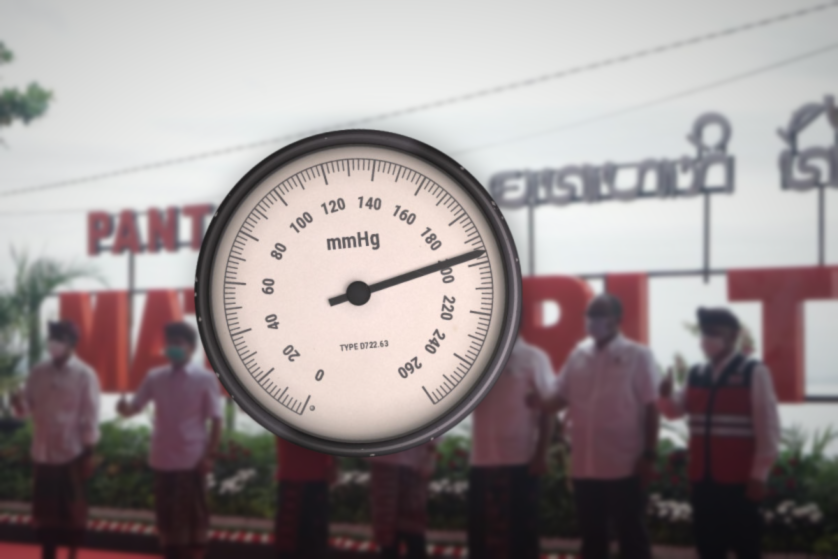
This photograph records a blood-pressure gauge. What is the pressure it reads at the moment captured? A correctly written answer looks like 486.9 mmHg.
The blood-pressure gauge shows 196 mmHg
